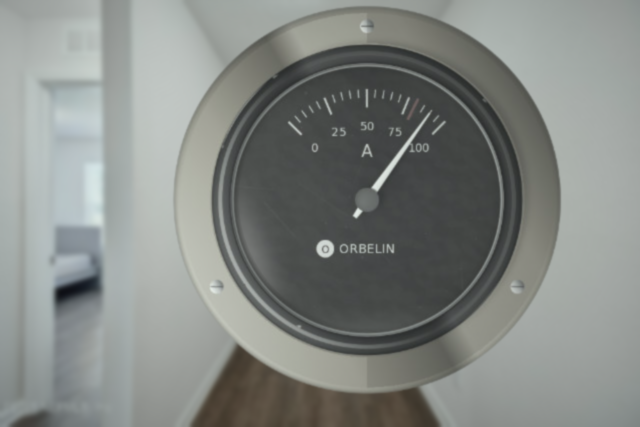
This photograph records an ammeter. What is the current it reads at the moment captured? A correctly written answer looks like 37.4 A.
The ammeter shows 90 A
